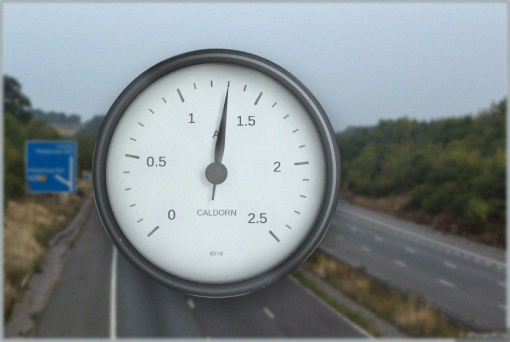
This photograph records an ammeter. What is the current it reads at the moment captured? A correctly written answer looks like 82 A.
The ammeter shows 1.3 A
